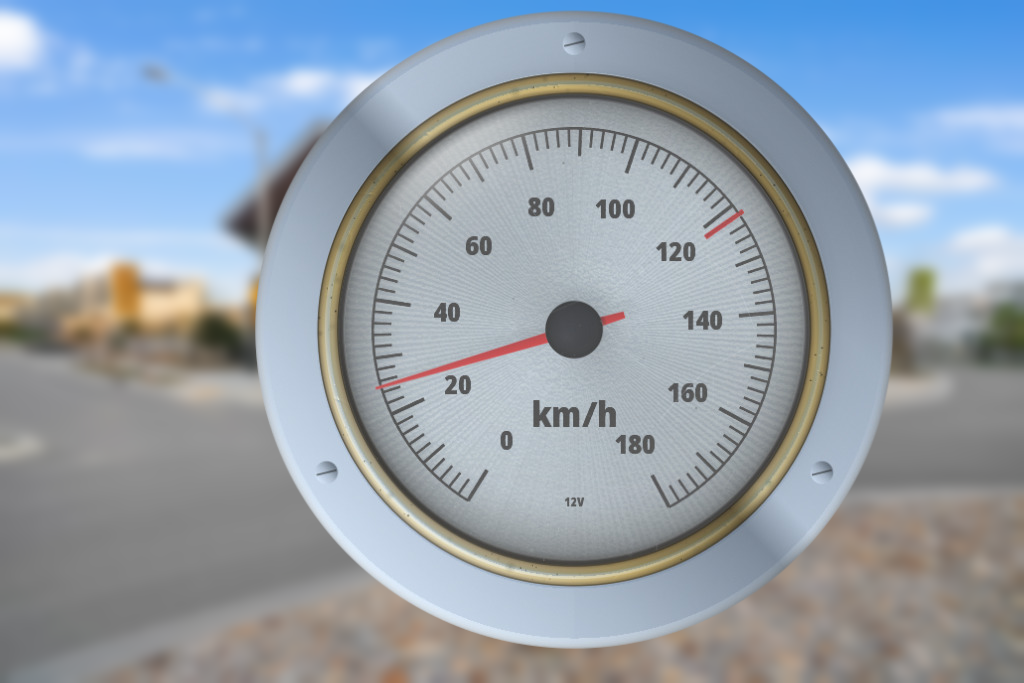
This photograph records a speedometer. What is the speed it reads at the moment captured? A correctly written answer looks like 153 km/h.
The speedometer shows 25 km/h
